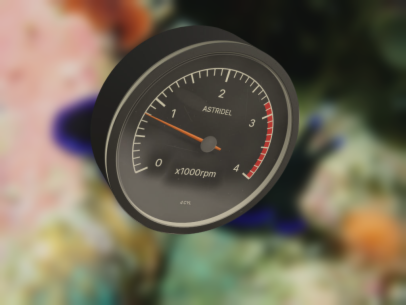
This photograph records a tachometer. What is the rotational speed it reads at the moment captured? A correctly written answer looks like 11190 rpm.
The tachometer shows 800 rpm
